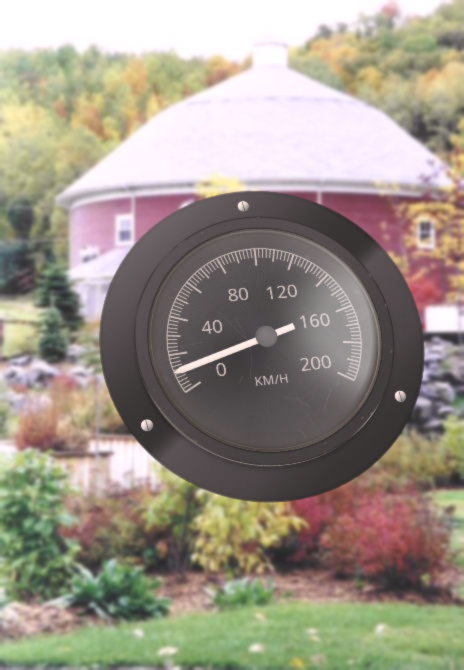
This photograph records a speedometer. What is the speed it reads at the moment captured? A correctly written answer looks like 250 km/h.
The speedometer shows 10 km/h
